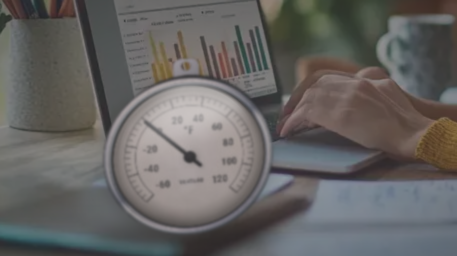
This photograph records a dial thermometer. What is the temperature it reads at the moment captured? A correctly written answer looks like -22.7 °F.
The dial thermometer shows 0 °F
